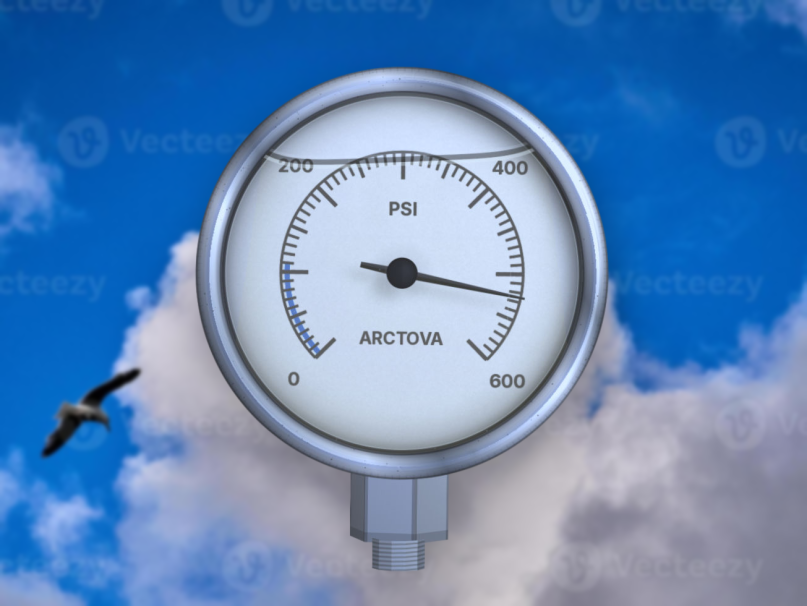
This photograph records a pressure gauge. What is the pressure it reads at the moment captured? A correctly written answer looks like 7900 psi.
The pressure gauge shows 525 psi
